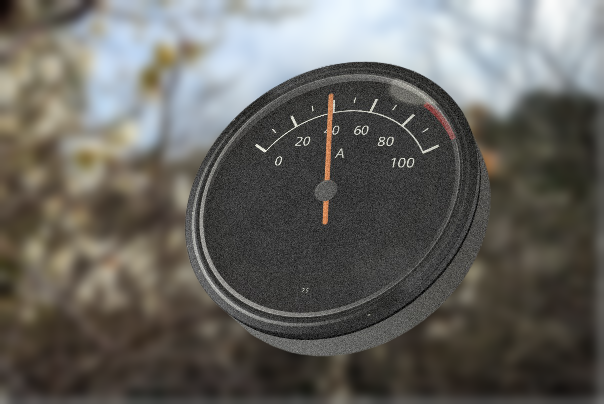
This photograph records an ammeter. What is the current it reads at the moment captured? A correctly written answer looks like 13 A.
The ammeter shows 40 A
